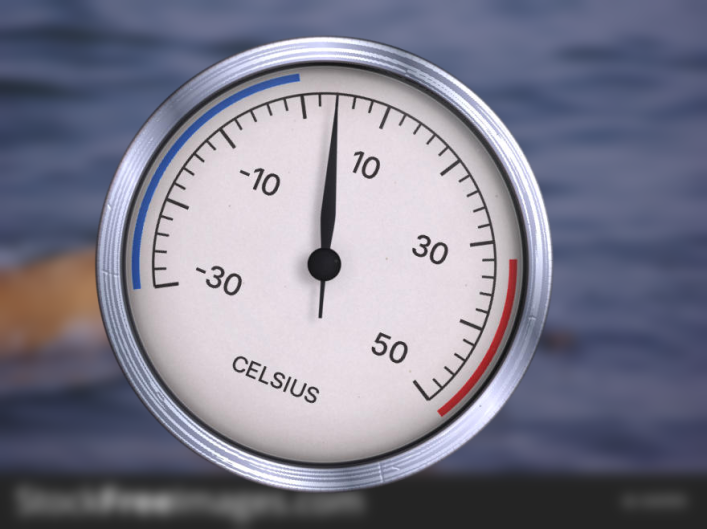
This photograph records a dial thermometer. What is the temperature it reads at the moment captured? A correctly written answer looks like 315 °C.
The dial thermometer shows 4 °C
